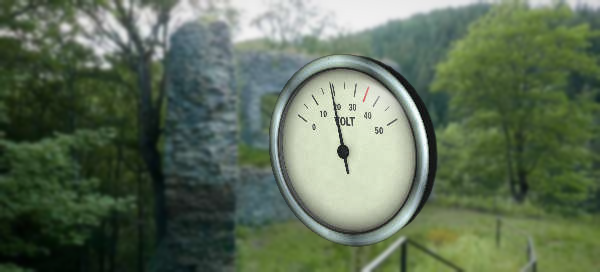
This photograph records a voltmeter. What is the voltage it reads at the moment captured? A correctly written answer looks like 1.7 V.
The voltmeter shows 20 V
